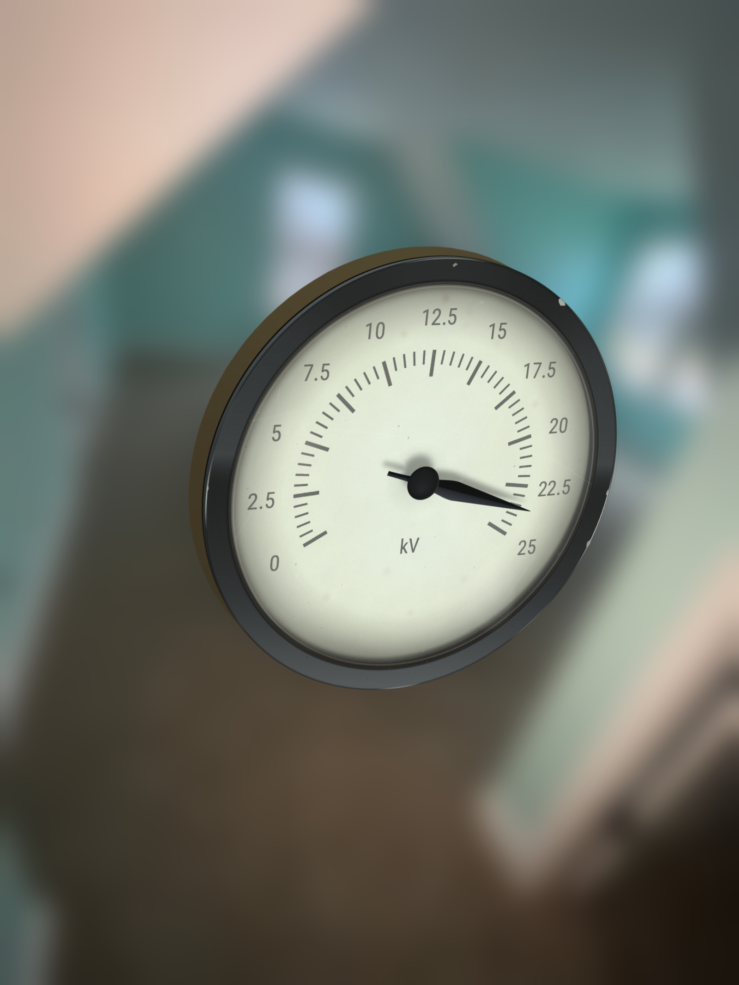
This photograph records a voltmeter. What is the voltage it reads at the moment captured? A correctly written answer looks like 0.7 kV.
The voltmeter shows 23.5 kV
